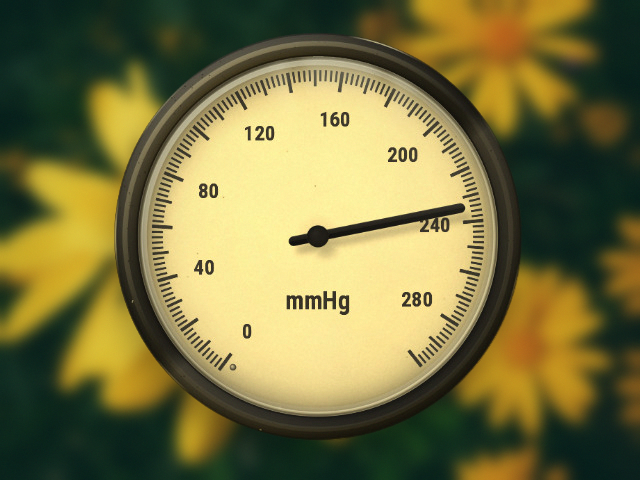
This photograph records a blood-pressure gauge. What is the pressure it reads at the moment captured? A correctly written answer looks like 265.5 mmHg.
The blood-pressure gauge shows 234 mmHg
